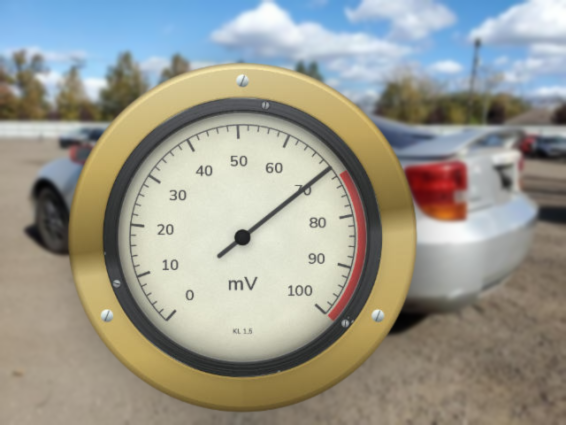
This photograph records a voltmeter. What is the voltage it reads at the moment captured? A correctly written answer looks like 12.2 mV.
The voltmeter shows 70 mV
